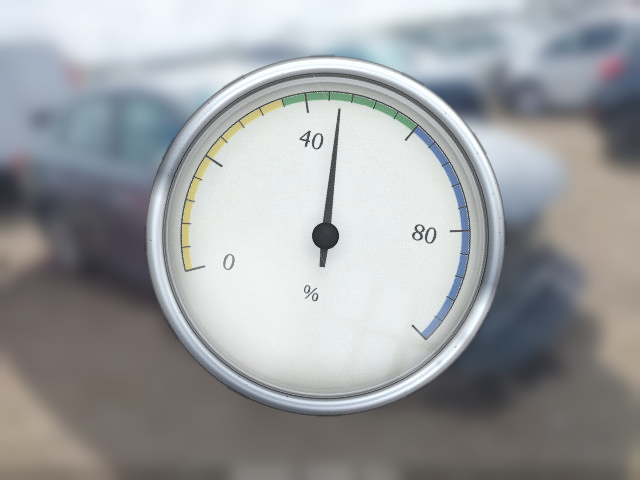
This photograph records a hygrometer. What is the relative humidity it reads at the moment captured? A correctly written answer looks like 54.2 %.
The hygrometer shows 46 %
